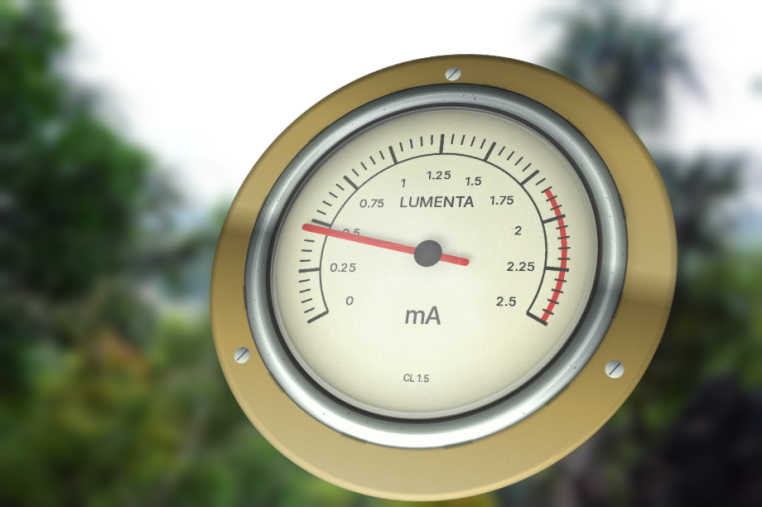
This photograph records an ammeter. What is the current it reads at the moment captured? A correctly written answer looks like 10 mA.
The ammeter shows 0.45 mA
